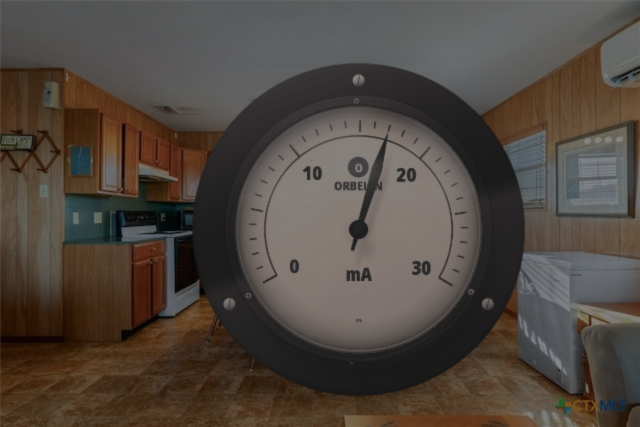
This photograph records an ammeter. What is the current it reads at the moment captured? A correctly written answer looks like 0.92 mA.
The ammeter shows 17 mA
